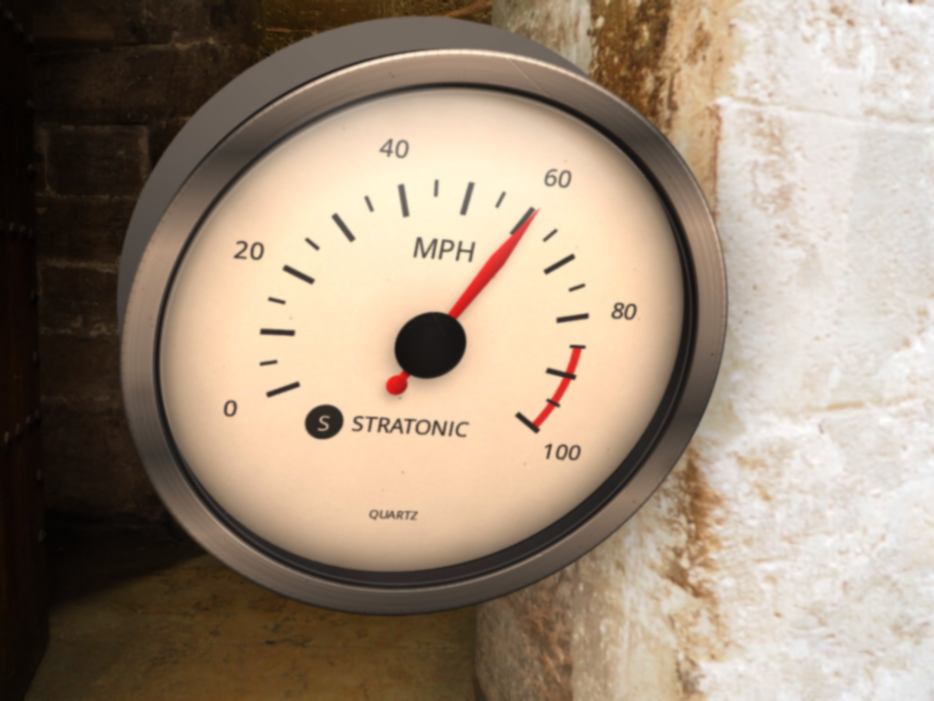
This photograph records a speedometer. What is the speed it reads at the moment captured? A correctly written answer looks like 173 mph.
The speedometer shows 60 mph
